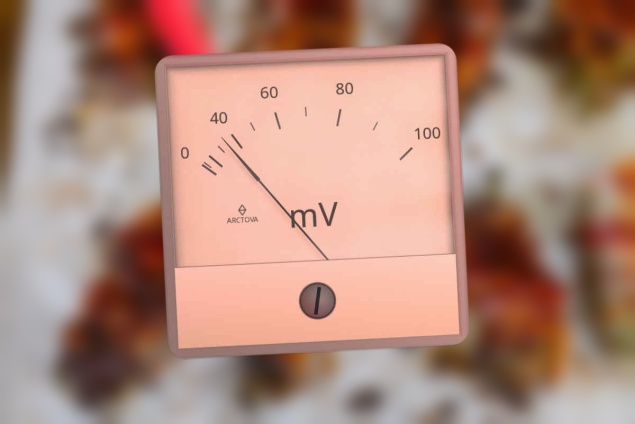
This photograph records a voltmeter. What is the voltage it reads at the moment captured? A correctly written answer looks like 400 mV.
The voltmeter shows 35 mV
